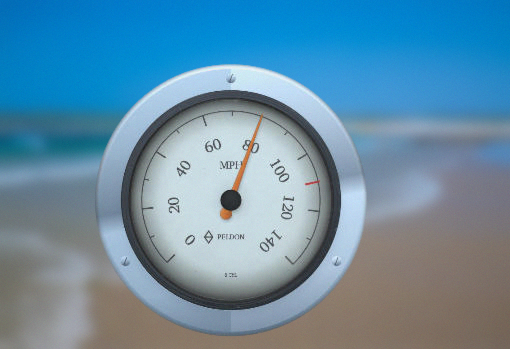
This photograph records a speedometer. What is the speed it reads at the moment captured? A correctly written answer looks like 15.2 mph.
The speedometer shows 80 mph
